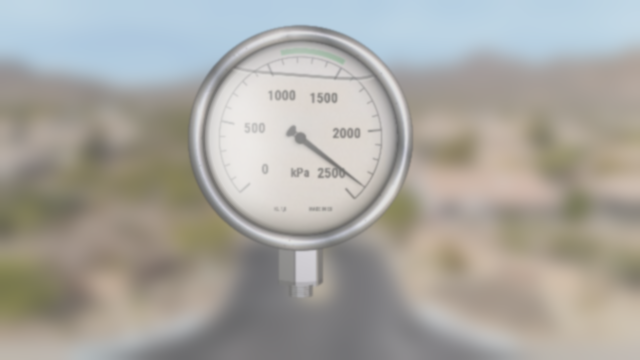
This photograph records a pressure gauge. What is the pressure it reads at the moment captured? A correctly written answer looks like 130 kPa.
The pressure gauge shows 2400 kPa
